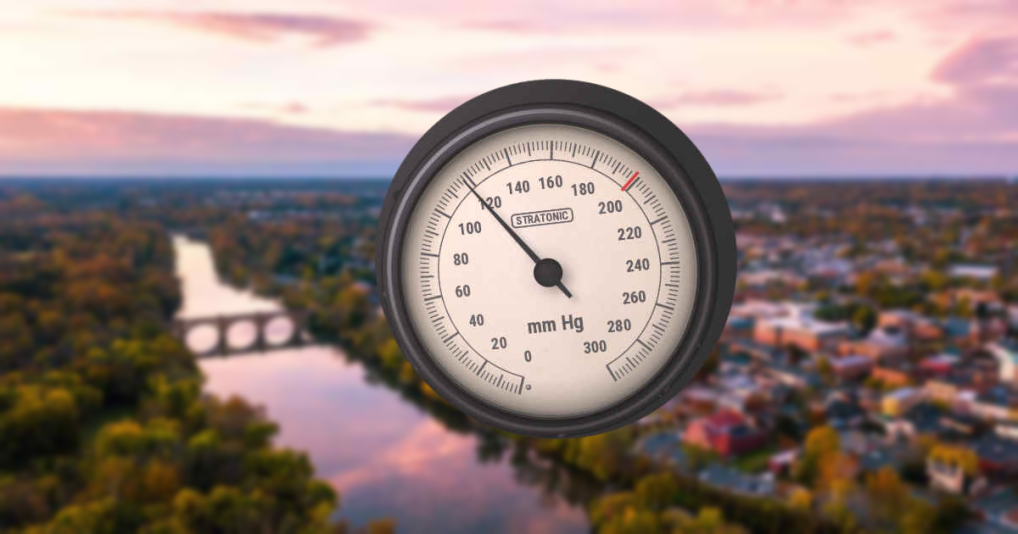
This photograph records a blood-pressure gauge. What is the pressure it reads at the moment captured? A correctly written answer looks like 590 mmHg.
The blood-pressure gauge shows 118 mmHg
